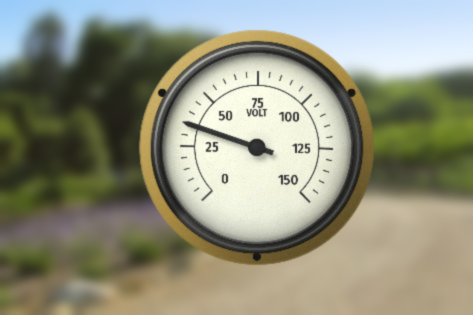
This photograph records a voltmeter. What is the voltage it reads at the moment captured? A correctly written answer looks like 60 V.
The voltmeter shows 35 V
